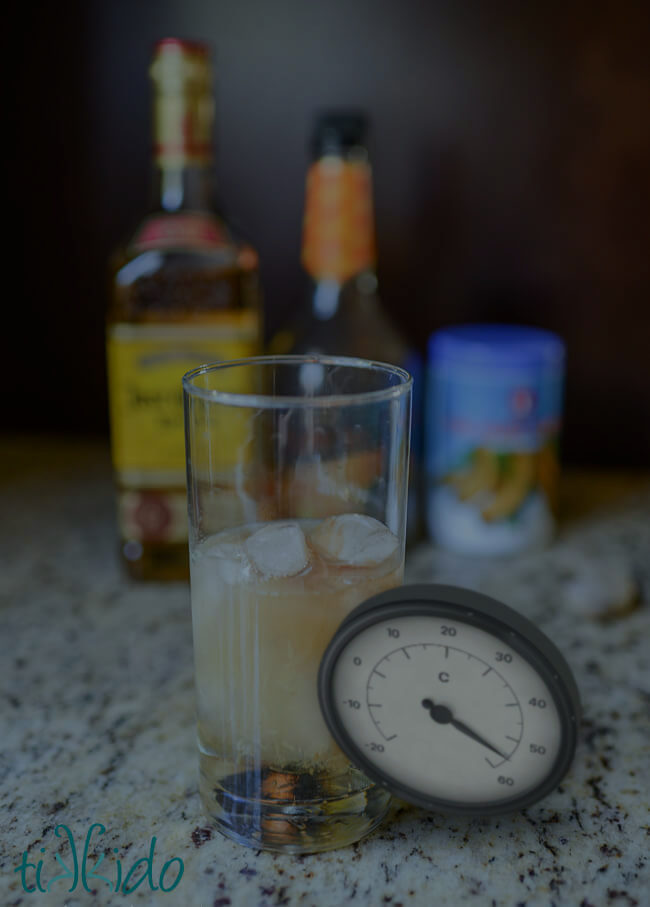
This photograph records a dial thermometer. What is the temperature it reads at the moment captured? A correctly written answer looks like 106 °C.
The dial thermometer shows 55 °C
